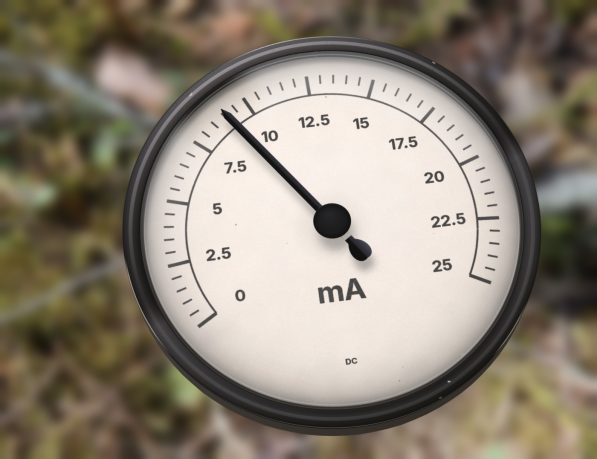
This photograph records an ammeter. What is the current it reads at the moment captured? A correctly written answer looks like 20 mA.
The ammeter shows 9 mA
